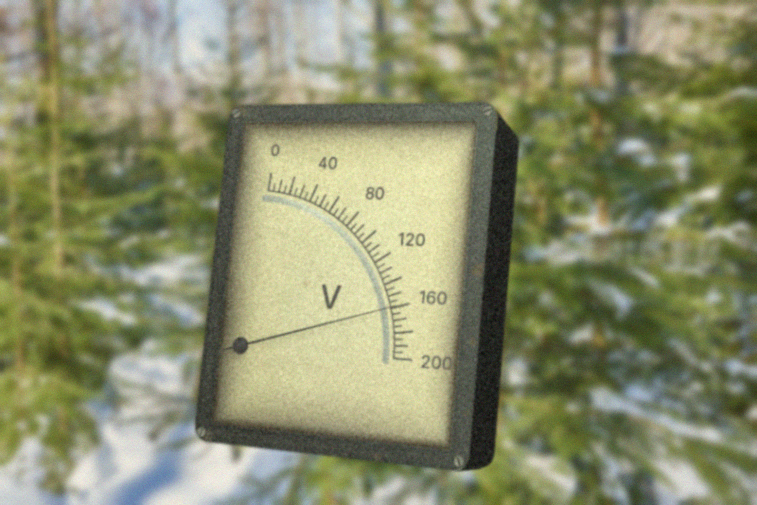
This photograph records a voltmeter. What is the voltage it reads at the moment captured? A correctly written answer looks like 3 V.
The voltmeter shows 160 V
